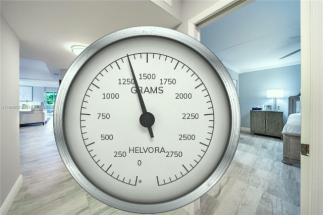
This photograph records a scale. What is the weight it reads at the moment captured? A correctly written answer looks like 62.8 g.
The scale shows 1350 g
